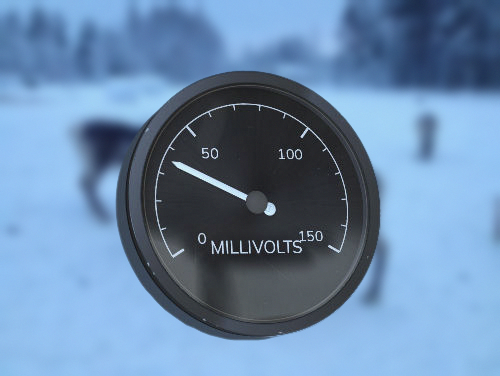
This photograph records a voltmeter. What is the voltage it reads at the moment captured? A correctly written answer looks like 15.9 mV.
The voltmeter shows 35 mV
